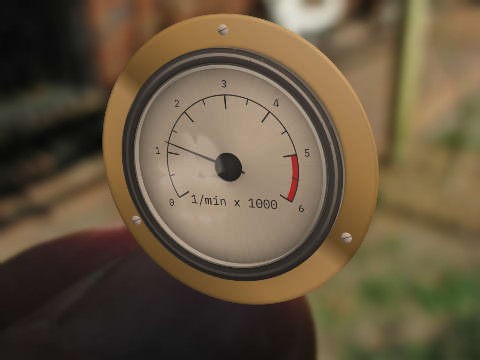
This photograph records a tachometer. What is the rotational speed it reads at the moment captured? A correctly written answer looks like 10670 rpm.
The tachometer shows 1250 rpm
